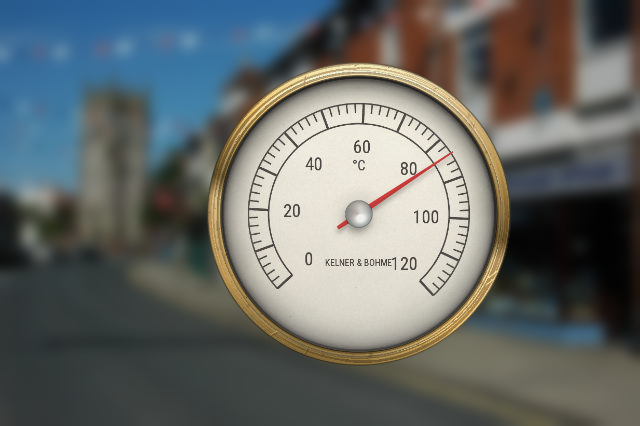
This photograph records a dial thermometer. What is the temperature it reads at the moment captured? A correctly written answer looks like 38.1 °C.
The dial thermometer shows 84 °C
